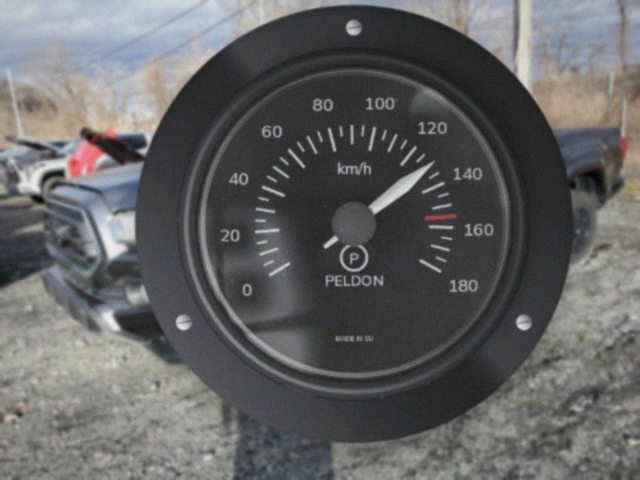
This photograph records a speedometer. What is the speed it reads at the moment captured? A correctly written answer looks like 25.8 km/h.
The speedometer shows 130 km/h
